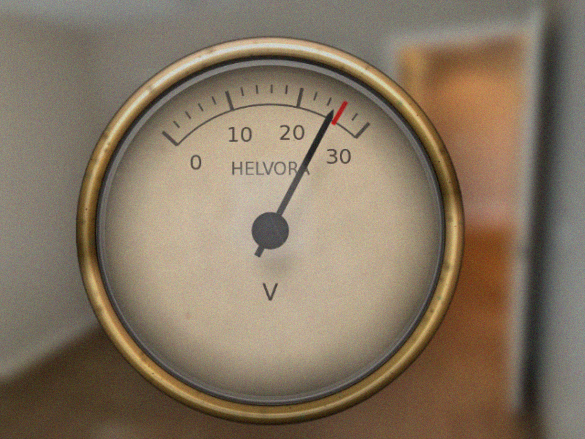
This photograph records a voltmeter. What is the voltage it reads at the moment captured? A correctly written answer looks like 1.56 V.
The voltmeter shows 25 V
